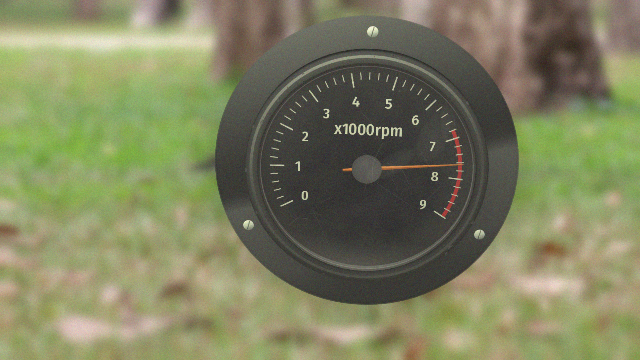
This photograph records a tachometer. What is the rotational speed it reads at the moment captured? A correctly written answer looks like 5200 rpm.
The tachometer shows 7600 rpm
